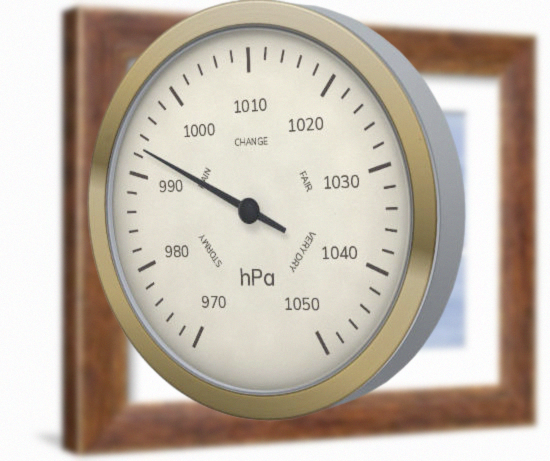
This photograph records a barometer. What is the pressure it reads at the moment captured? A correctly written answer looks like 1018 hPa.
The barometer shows 993 hPa
